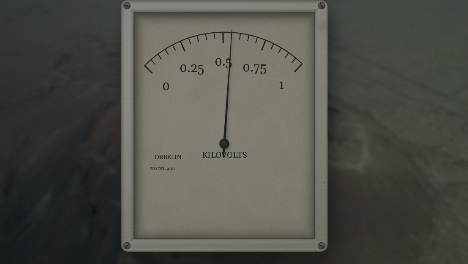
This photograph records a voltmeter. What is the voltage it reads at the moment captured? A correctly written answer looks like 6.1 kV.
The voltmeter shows 0.55 kV
